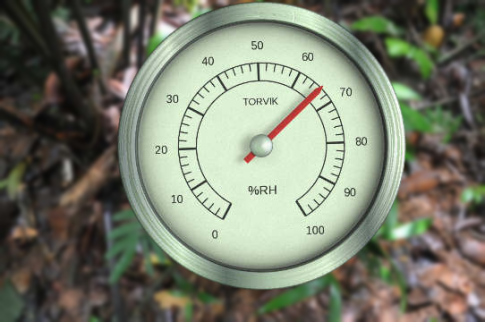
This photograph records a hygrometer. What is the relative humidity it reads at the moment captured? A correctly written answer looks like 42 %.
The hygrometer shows 66 %
